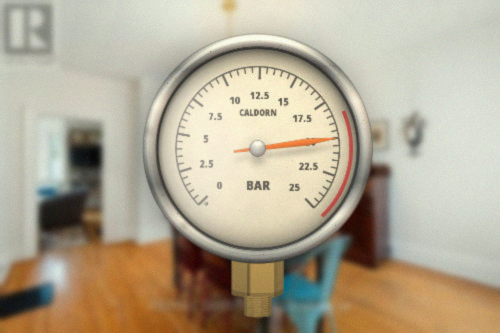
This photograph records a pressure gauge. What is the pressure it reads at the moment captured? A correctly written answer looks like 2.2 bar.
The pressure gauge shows 20 bar
